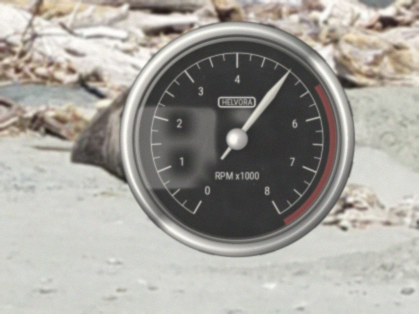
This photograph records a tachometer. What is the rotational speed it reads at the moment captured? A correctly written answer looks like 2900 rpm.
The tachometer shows 5000 rpm
